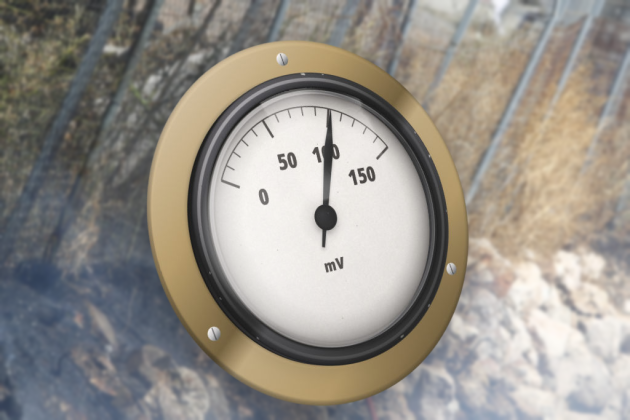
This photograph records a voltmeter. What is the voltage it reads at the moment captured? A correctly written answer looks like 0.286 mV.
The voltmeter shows 100 mV
